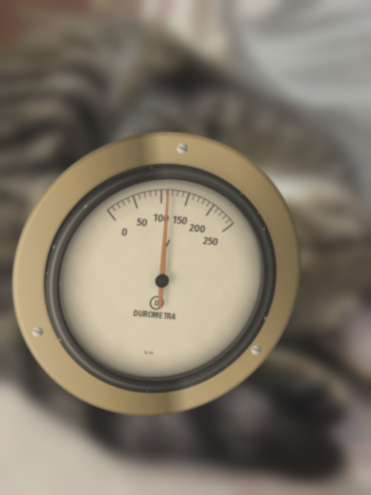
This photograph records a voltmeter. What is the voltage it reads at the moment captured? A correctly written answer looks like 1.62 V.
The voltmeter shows 110 V
